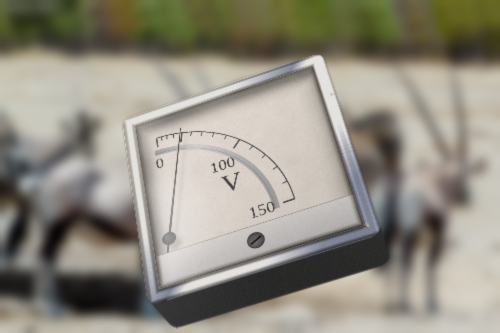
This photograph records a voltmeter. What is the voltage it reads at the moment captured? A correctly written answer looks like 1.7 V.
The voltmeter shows 50 V
